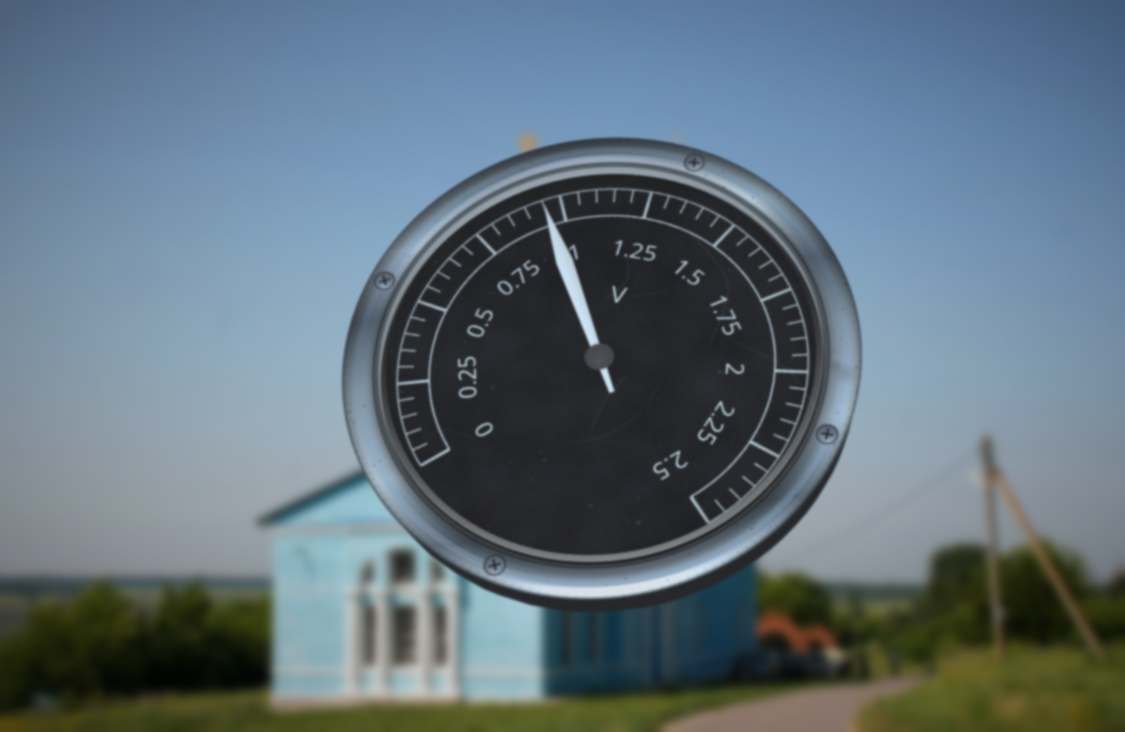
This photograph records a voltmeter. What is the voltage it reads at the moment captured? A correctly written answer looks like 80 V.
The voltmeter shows 0.95 V
